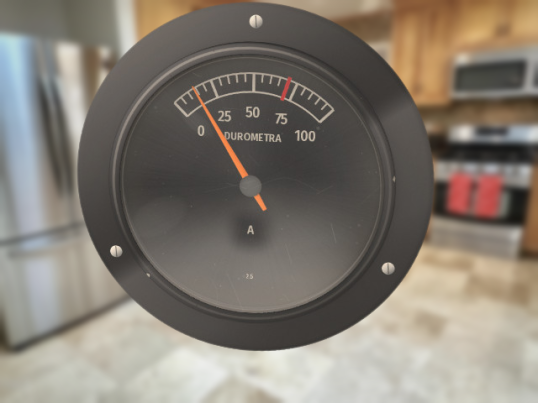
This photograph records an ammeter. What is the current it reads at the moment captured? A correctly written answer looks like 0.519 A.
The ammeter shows 15 A
